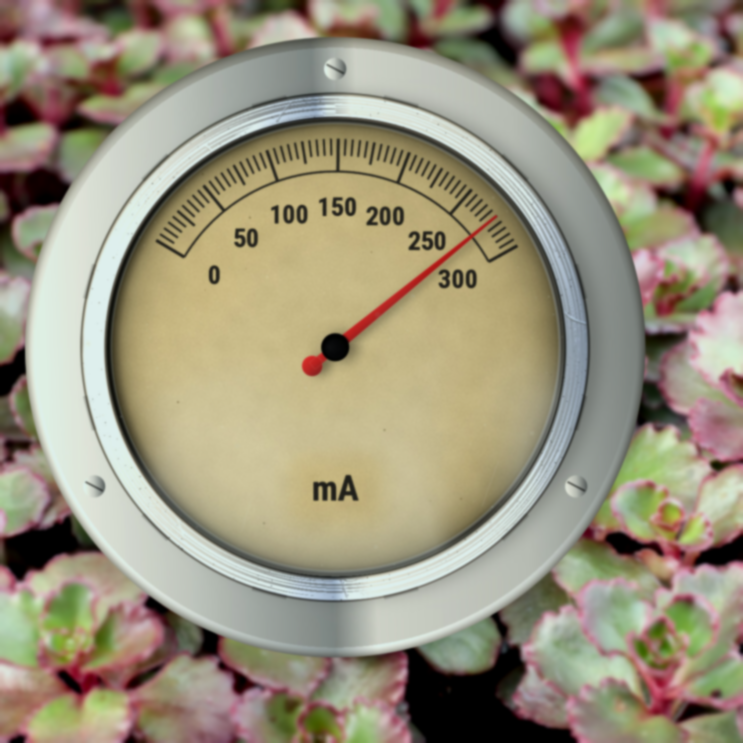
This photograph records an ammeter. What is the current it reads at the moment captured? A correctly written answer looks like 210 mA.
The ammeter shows 275 mA
